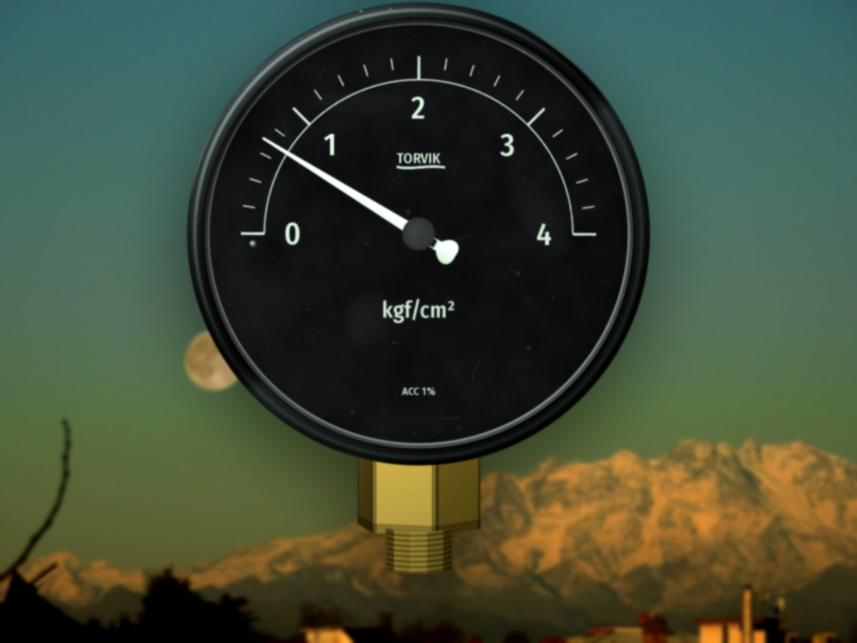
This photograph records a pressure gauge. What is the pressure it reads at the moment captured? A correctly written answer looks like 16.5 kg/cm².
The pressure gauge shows 0.7 kg/cm²
